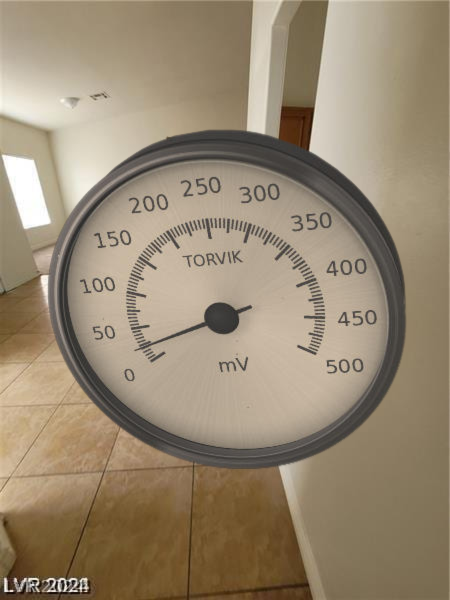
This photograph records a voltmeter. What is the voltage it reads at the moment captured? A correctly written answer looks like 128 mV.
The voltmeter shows 25 mV
